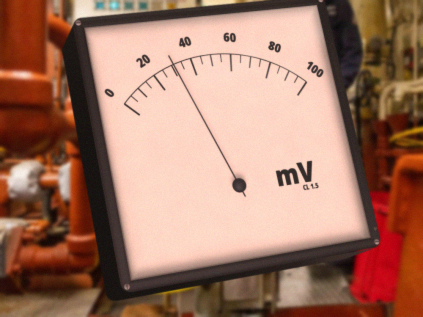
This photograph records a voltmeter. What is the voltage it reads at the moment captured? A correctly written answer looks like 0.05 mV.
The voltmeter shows 30 mV
